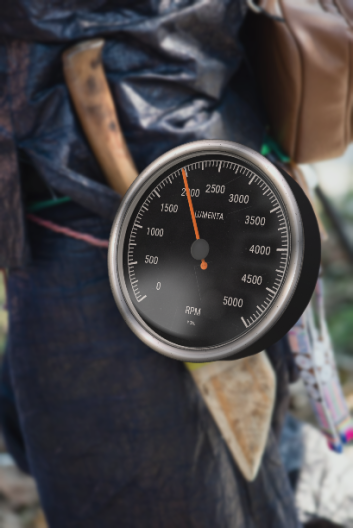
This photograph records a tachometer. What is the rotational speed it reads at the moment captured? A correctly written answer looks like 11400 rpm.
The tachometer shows 2000 rpm
